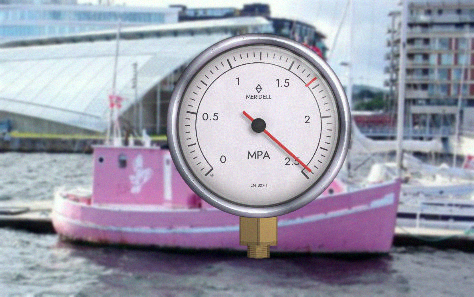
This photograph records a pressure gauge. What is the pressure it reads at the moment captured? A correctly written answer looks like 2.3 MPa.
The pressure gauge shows 2.45 MPa
